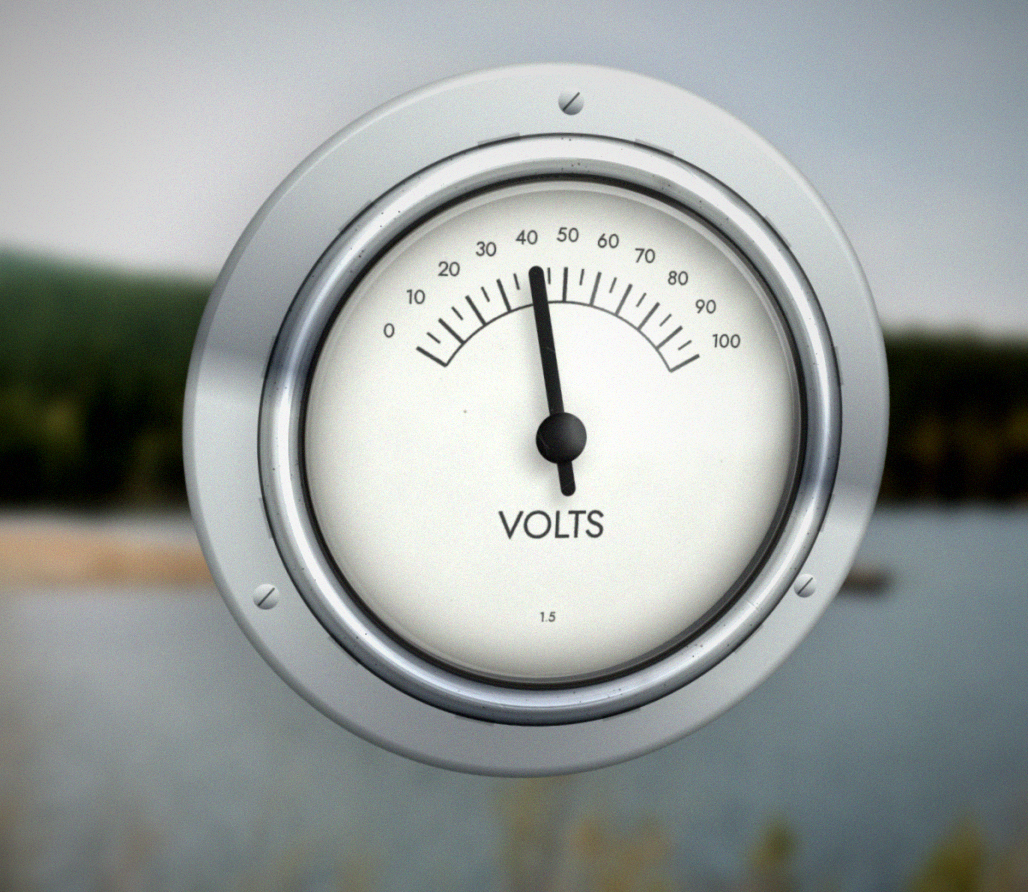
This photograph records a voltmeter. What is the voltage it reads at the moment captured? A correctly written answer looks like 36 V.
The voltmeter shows 40 V
